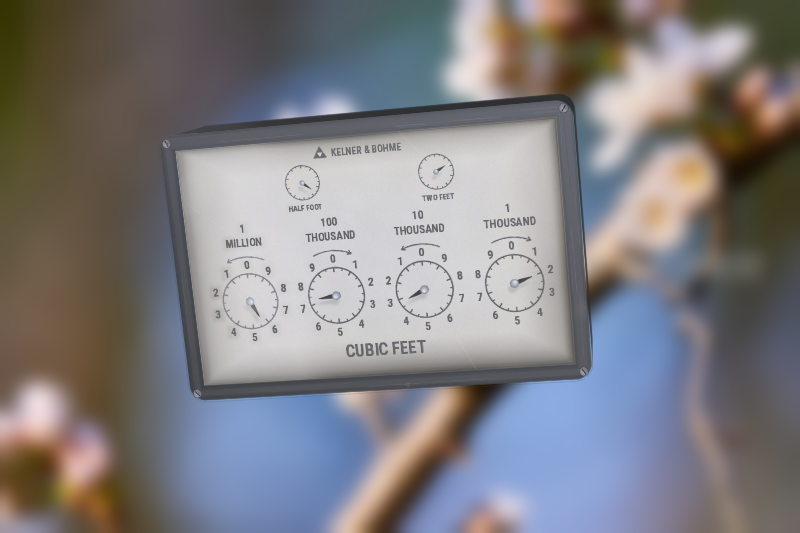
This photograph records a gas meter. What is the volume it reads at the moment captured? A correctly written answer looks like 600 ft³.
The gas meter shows 573200 ft³
